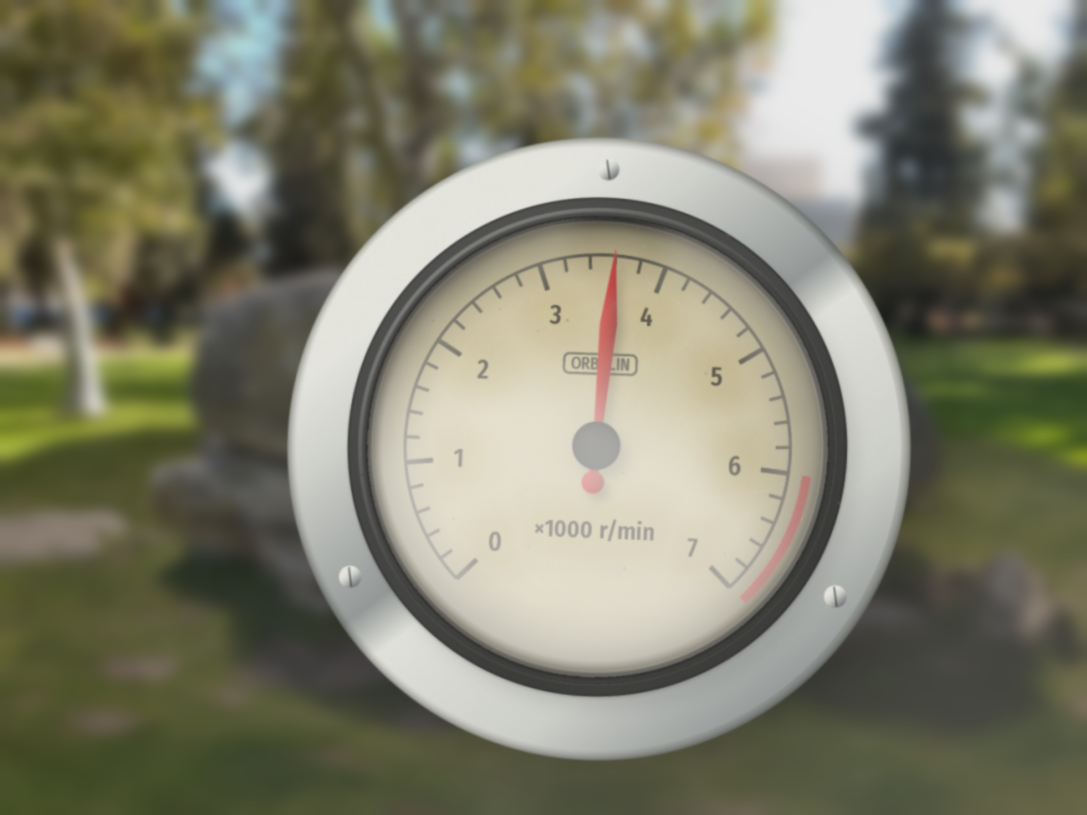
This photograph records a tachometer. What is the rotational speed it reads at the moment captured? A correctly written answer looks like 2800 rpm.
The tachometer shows 3600 rpm
